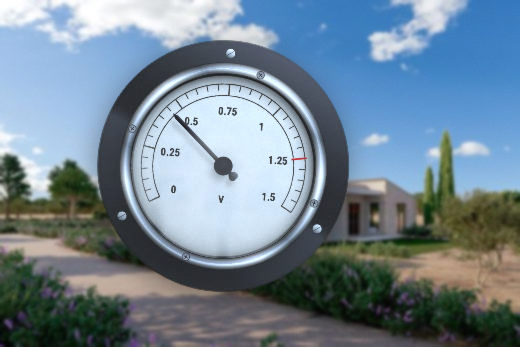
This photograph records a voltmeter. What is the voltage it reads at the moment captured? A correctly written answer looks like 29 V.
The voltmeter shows 0.45 V
